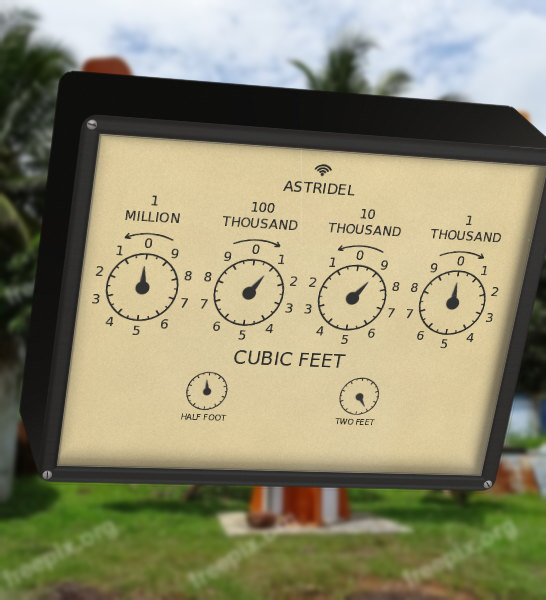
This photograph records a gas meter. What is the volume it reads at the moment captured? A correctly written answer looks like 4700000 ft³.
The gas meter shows 9000 ft³
